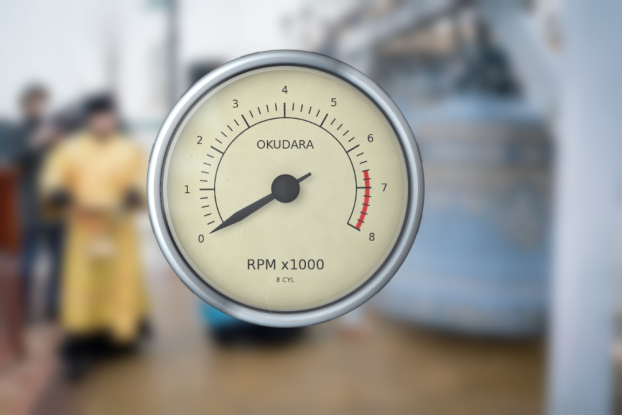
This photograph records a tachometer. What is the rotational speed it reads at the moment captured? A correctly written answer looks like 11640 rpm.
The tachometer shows 0 rpm
